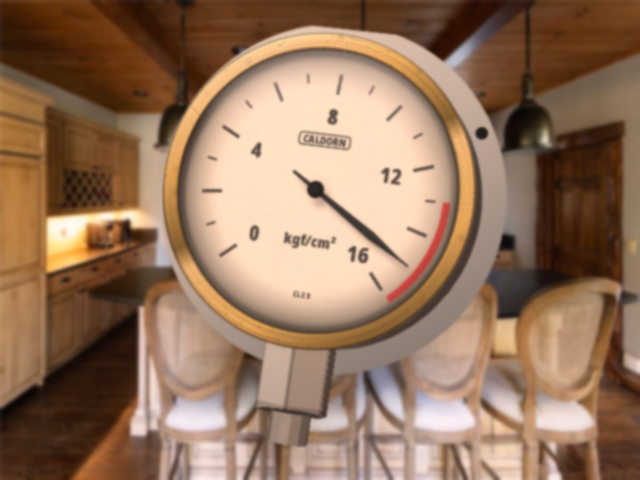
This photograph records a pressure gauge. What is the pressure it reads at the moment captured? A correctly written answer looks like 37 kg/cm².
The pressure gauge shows 15 kg/cm²
